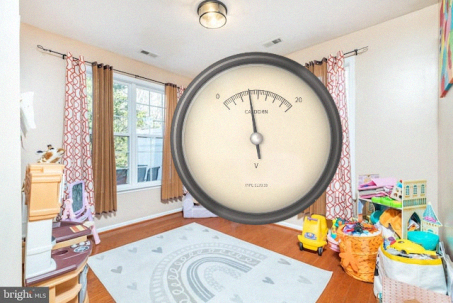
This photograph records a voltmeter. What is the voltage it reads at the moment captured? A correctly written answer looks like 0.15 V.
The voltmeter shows 7.5 V
